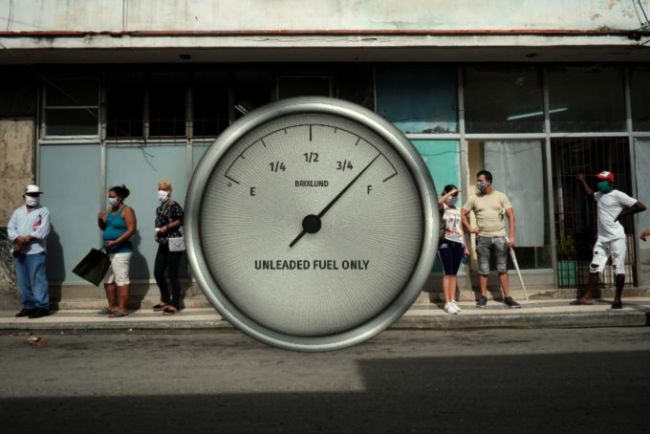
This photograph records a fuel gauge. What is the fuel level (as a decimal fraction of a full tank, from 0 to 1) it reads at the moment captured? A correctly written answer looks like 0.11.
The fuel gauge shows 0.875
